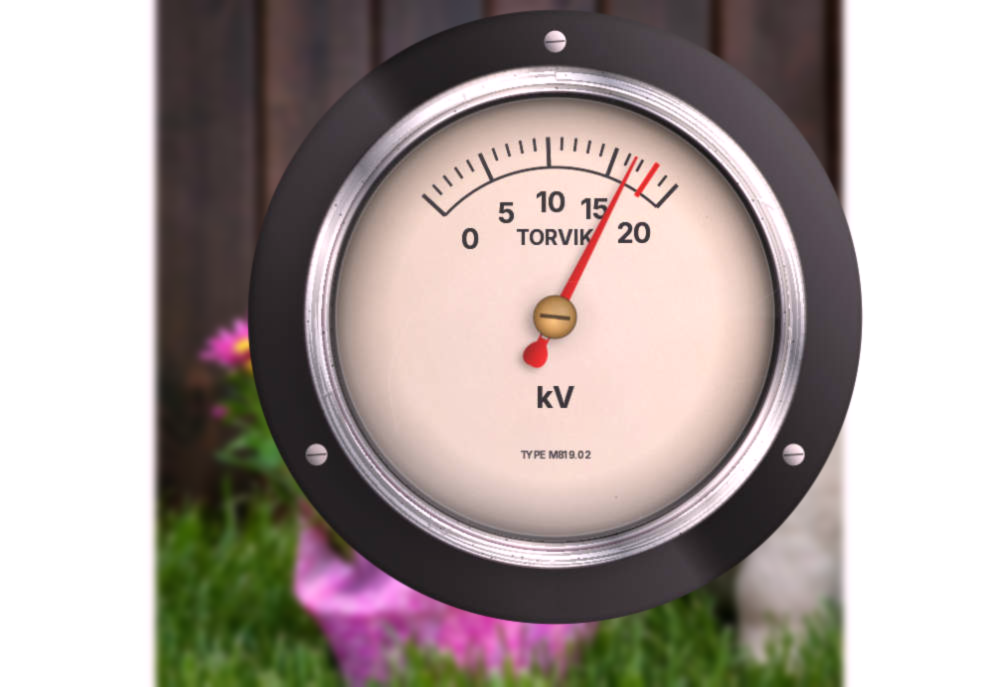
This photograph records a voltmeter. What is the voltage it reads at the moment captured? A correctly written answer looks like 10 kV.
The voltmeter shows 16.5 kV
